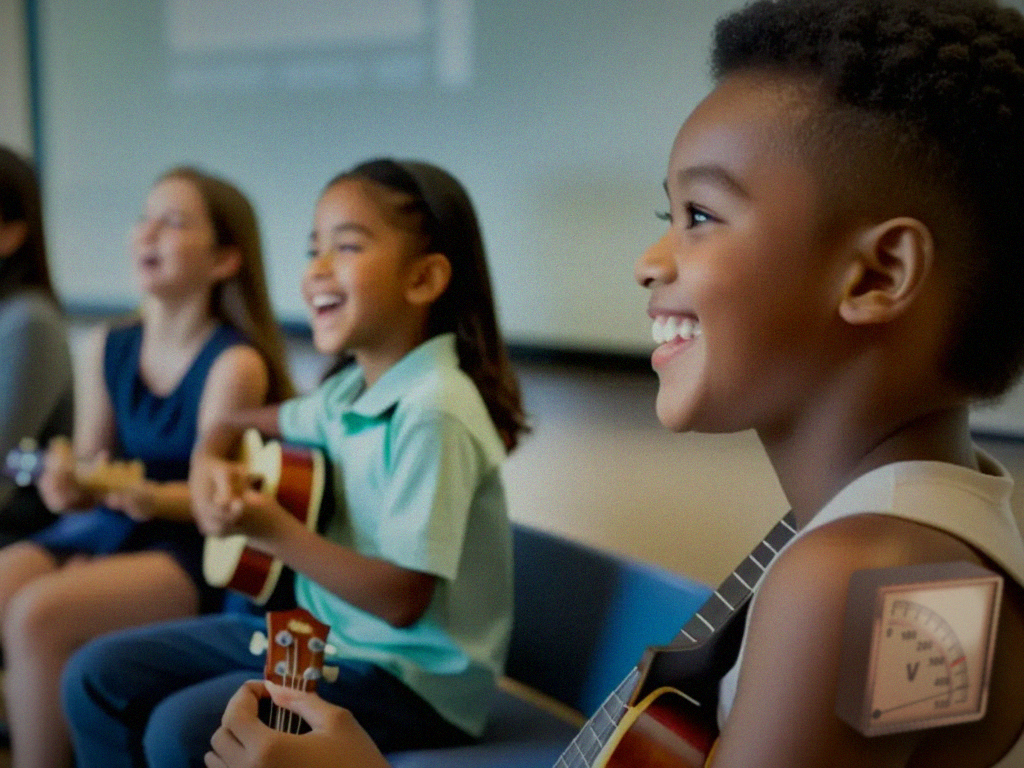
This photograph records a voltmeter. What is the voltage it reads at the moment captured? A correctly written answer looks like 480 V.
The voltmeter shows 450 V
